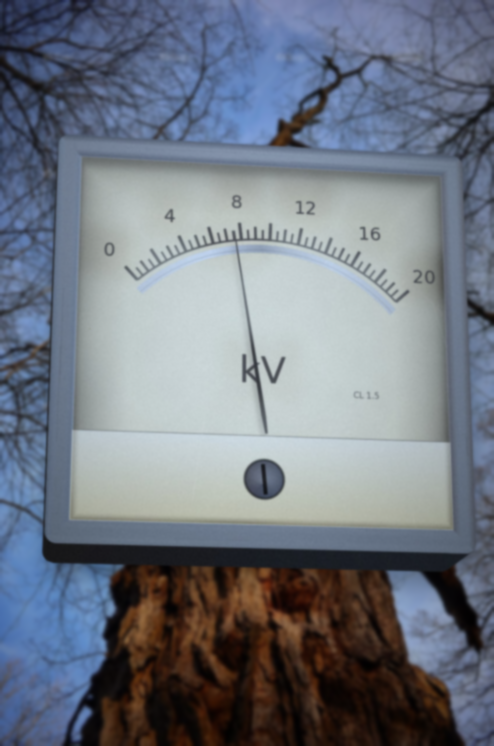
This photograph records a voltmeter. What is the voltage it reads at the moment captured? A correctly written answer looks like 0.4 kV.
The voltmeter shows 7.5 kV
